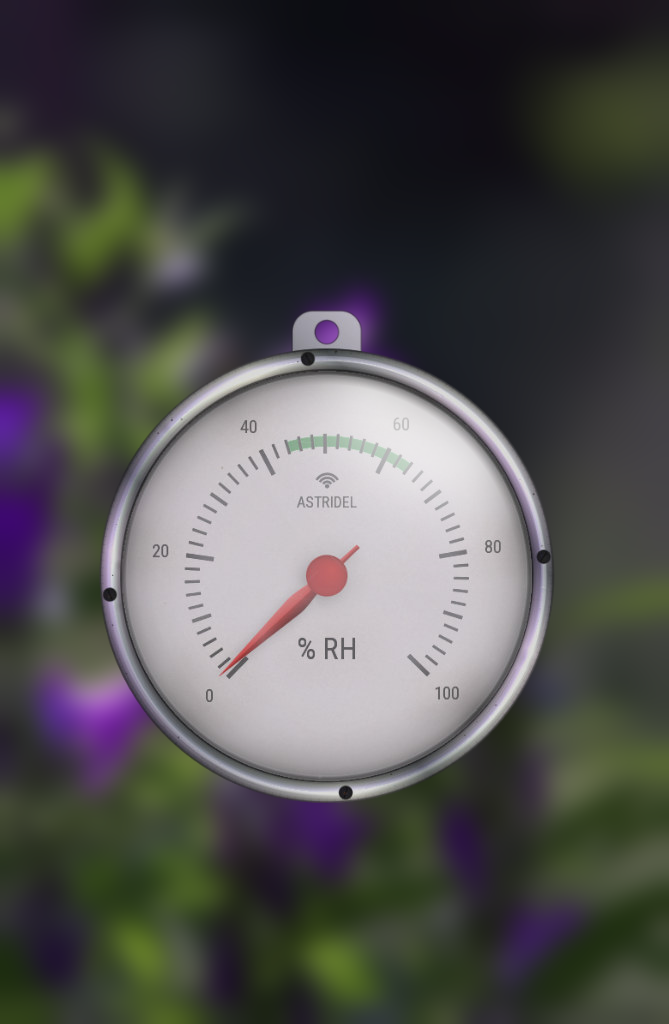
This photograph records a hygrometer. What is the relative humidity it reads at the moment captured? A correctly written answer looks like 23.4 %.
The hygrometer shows 1 %
